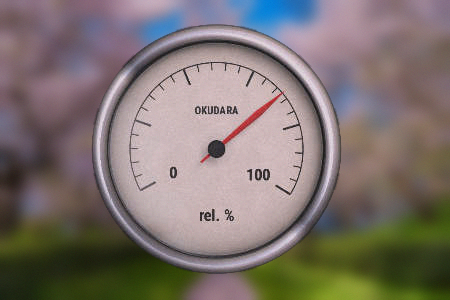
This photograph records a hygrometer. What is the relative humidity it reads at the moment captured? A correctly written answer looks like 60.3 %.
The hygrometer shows 70 %
